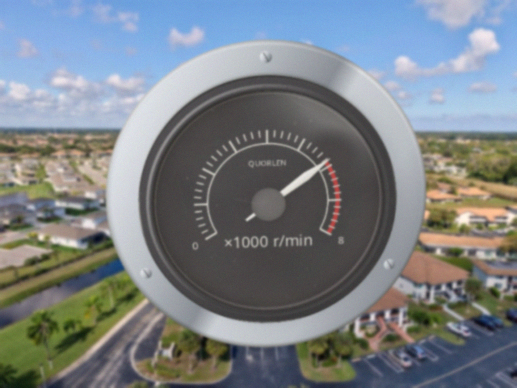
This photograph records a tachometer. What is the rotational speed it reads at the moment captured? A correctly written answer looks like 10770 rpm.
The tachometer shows 5800 rpm
